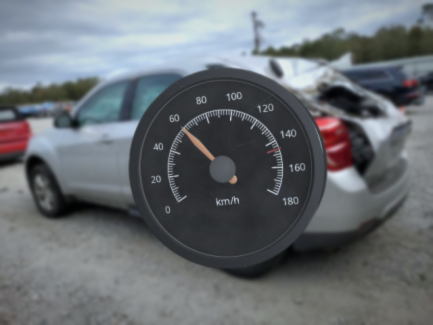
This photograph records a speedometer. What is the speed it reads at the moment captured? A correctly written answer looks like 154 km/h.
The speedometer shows 60 km/h
